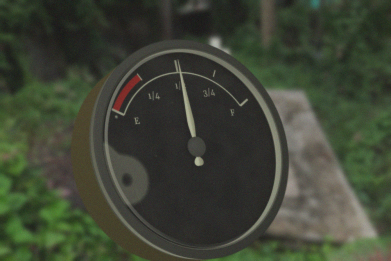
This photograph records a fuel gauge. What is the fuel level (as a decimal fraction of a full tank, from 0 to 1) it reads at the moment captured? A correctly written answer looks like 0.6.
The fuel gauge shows 0.5
